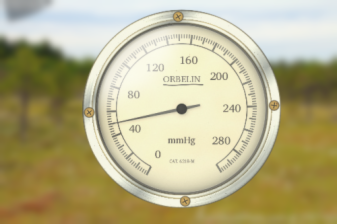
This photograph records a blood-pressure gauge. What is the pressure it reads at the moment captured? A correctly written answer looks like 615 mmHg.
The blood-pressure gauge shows 50 mmHg
